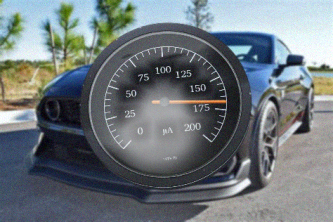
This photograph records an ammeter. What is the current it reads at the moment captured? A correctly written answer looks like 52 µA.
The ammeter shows 170 µA
